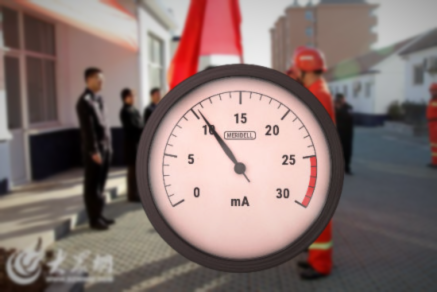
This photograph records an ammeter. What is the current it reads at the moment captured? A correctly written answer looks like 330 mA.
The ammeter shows 10.5 mA
